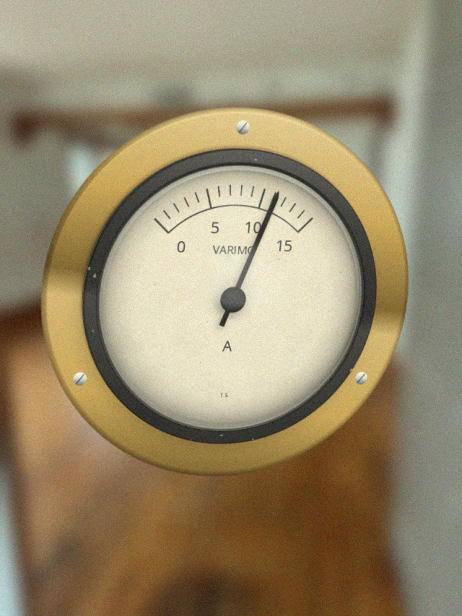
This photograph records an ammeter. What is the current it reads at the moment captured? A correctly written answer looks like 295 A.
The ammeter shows 11 A
